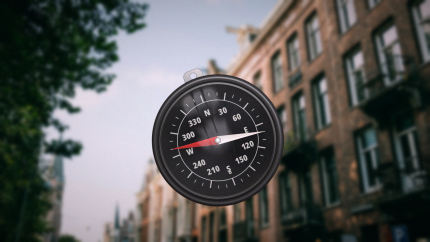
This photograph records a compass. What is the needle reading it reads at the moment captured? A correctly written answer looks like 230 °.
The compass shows 280 °
